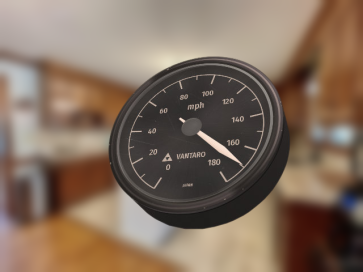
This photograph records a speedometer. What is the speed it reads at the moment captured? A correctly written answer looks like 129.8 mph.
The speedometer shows 170 mph
